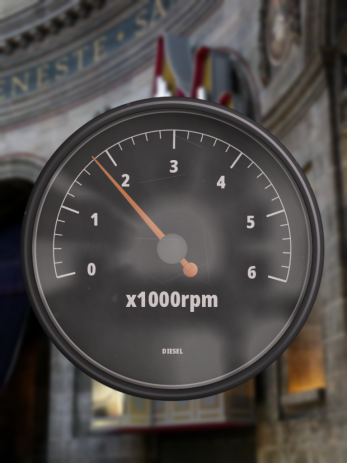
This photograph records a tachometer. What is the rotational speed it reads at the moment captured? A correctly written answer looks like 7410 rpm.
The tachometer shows 1800 rpm
